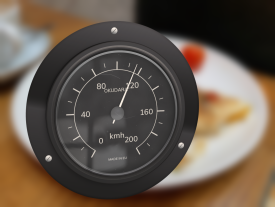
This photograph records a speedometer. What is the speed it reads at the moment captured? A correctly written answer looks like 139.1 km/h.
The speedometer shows 115 km/h
